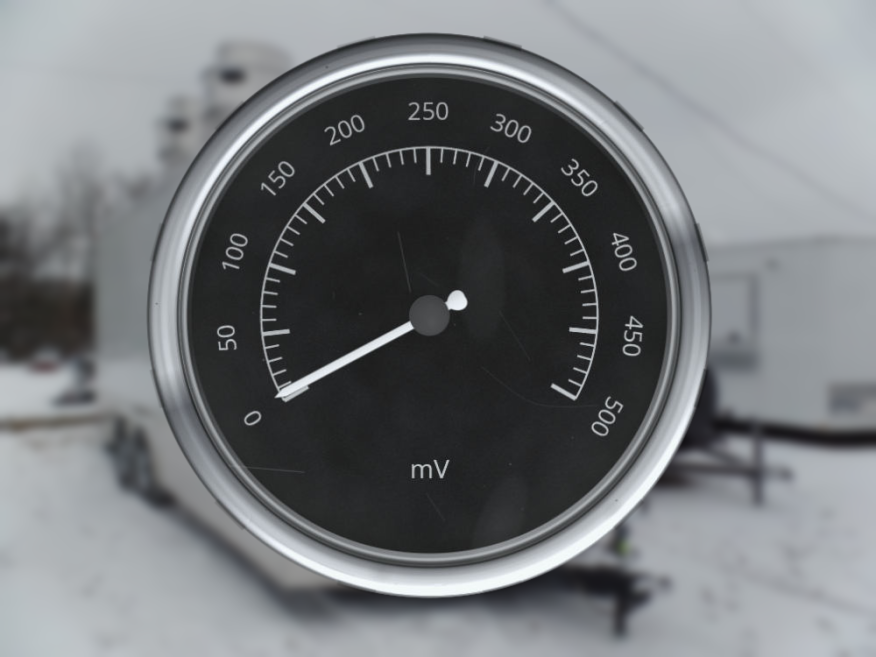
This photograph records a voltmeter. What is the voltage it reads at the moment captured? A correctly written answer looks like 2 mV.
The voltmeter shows 5 mV
